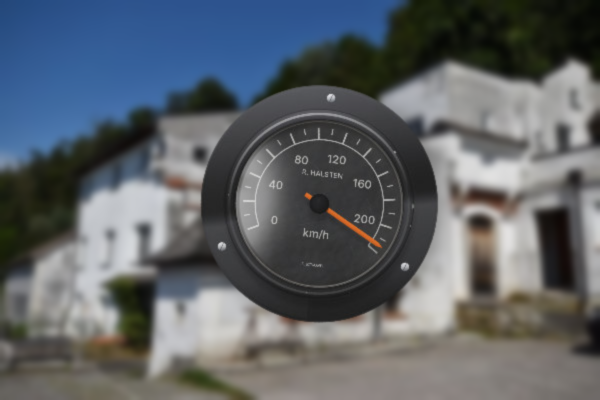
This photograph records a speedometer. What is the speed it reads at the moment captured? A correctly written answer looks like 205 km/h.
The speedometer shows 215 km/h
